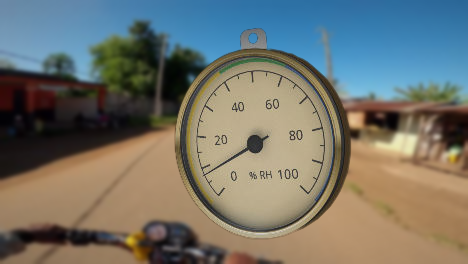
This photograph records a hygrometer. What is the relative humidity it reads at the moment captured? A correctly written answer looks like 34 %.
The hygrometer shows 7.5 %
